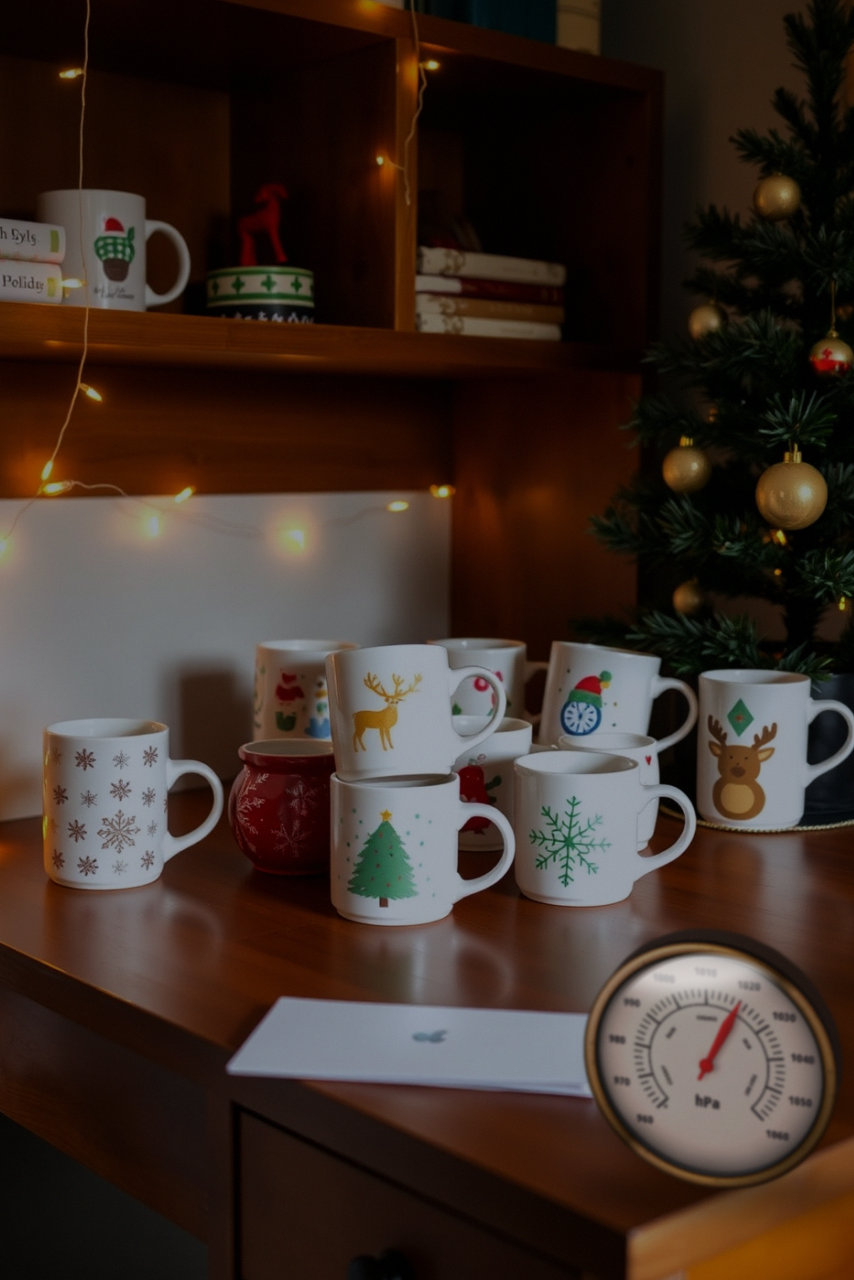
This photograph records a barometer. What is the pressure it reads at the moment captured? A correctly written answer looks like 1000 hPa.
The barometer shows 1020 hPa
